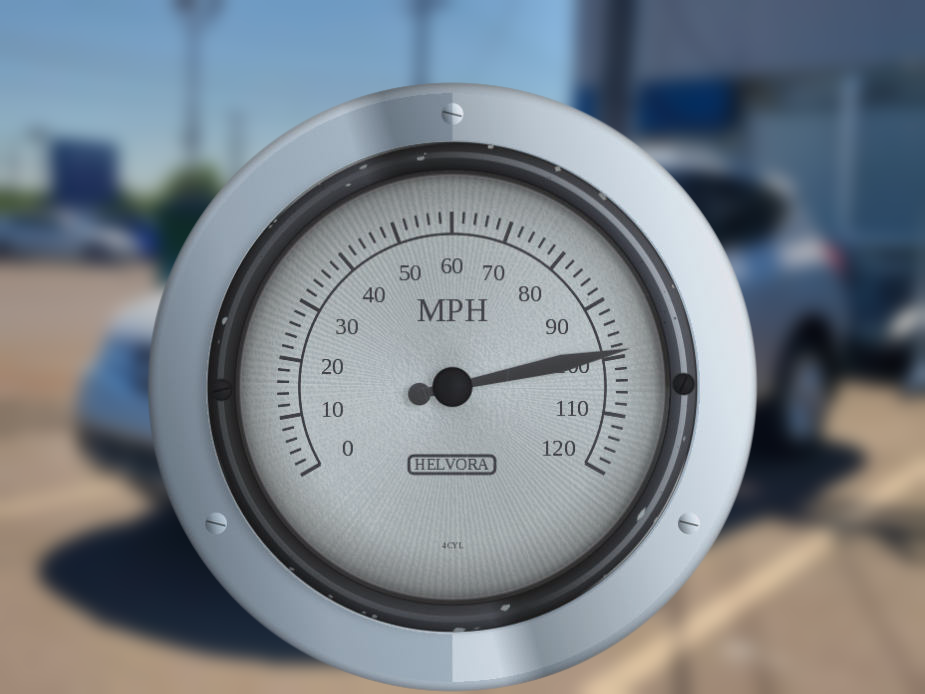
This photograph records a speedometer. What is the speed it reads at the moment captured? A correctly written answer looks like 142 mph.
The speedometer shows 99 mph
